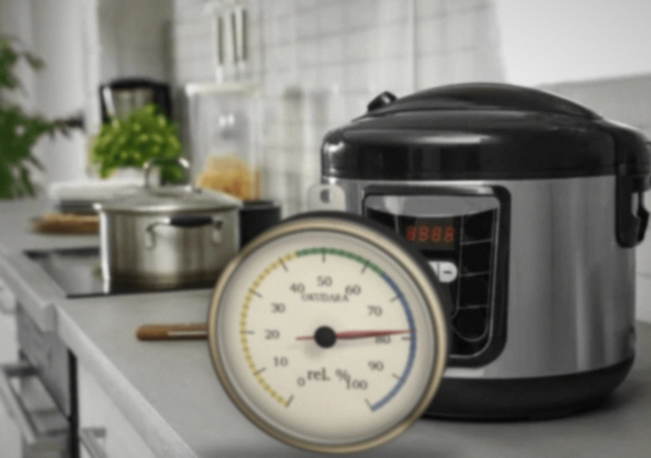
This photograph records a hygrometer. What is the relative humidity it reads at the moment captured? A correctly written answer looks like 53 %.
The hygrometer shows 78 %
